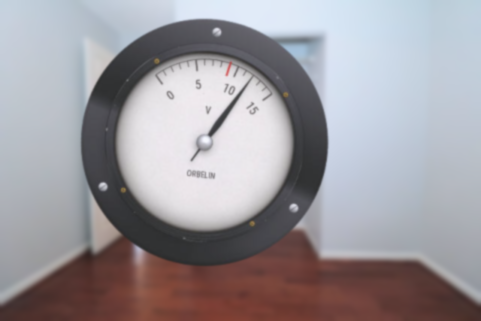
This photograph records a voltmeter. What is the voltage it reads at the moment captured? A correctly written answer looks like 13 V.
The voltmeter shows 12 V
